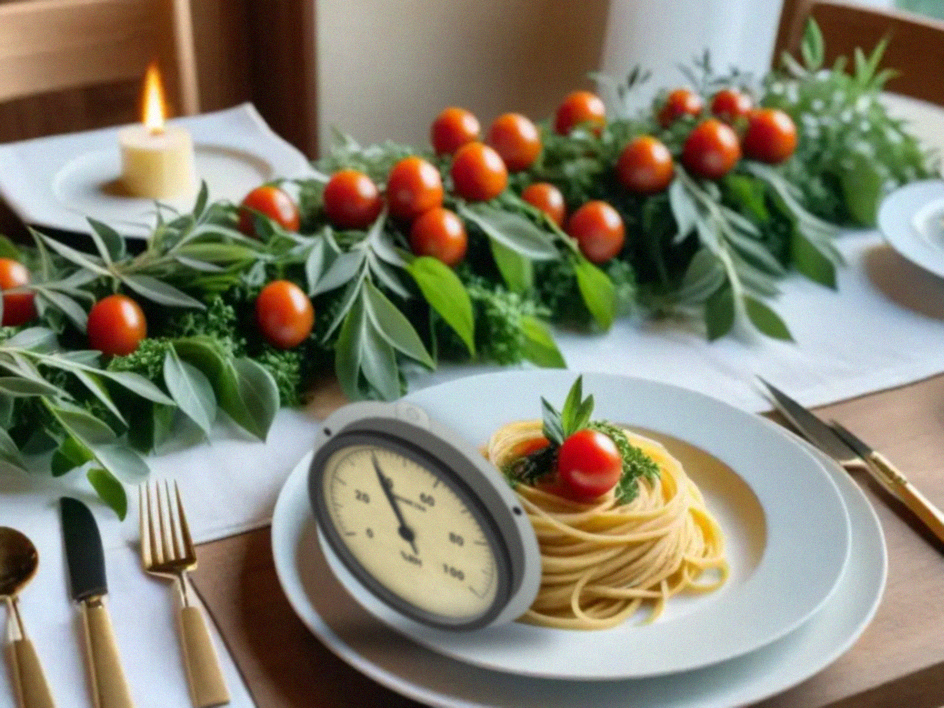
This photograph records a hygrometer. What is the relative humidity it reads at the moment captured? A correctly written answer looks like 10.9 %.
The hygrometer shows 40 %
